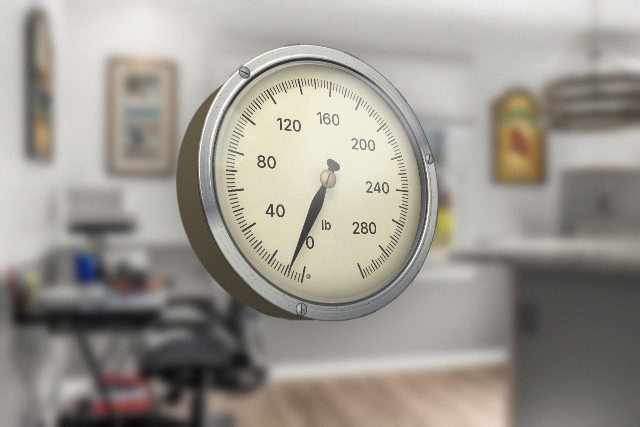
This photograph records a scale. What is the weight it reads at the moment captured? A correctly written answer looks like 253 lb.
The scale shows 10 lb
